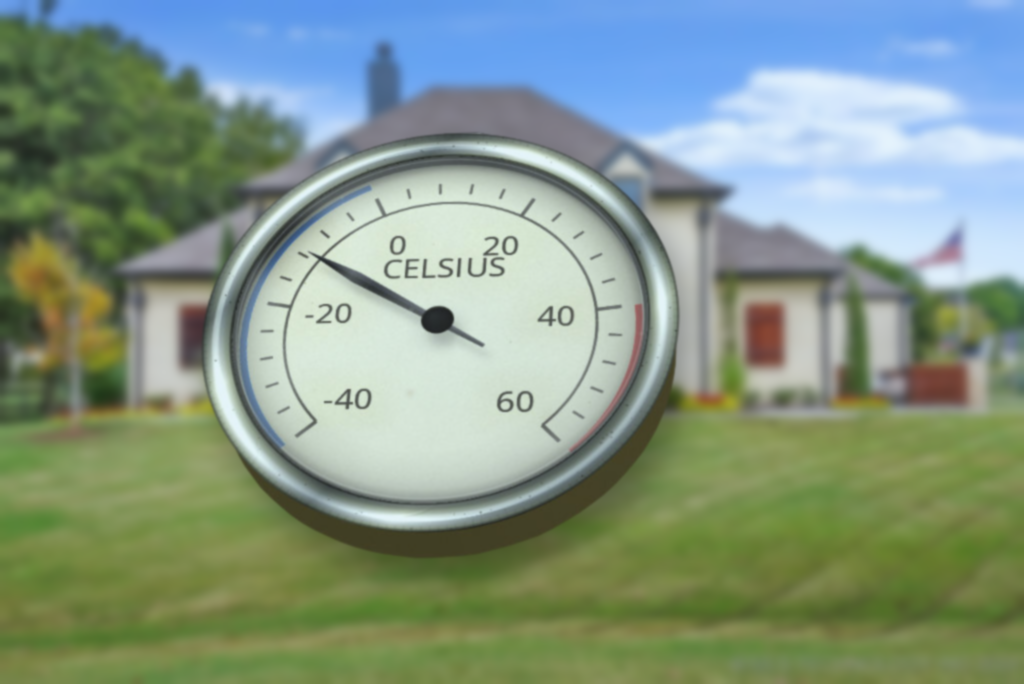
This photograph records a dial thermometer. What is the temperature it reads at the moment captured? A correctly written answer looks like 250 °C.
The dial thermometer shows -12 °C
